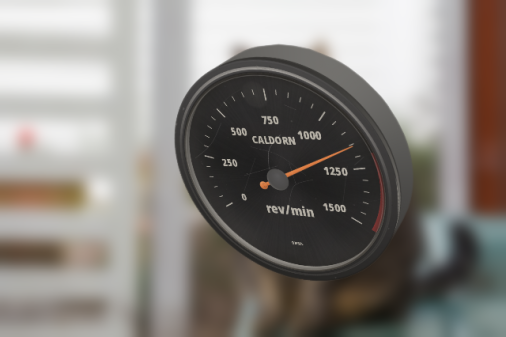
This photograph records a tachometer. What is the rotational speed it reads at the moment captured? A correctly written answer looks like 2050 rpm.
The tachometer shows 1150 rpm
